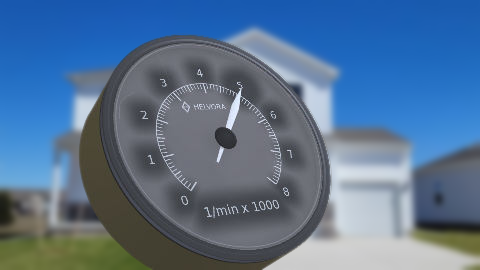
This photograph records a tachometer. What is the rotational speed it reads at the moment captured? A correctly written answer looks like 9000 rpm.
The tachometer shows 5000 rpm
